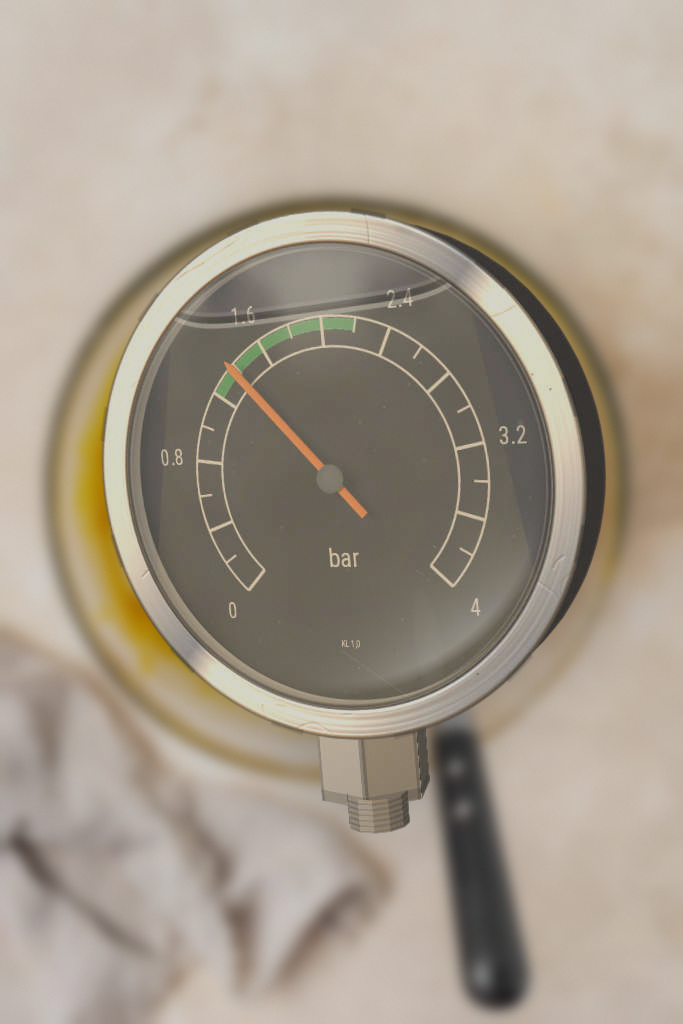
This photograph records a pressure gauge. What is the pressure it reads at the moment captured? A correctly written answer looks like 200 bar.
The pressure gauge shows 1.4 bar
